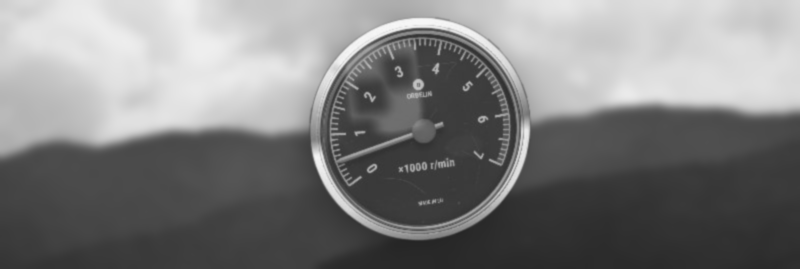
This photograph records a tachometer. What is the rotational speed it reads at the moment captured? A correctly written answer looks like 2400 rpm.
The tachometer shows 500 rpm
